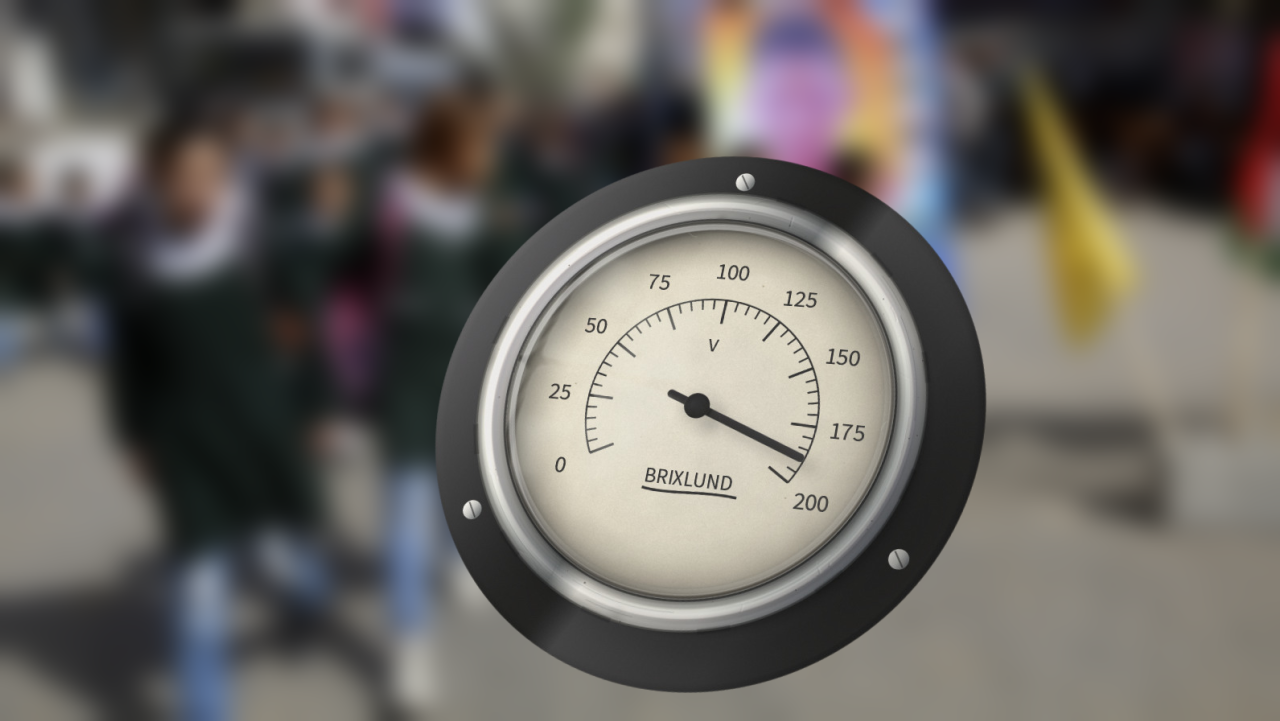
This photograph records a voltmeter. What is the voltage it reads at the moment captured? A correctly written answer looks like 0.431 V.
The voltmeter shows 190 V
